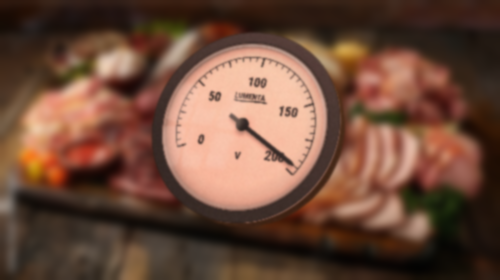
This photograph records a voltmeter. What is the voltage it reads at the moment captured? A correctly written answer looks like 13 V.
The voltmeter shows 195 V
